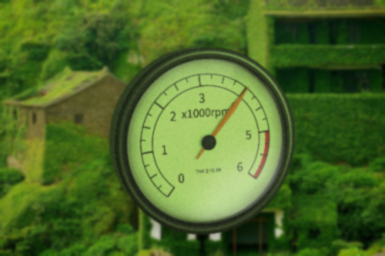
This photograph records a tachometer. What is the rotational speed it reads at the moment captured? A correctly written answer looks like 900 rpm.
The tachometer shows 4000 rpm
